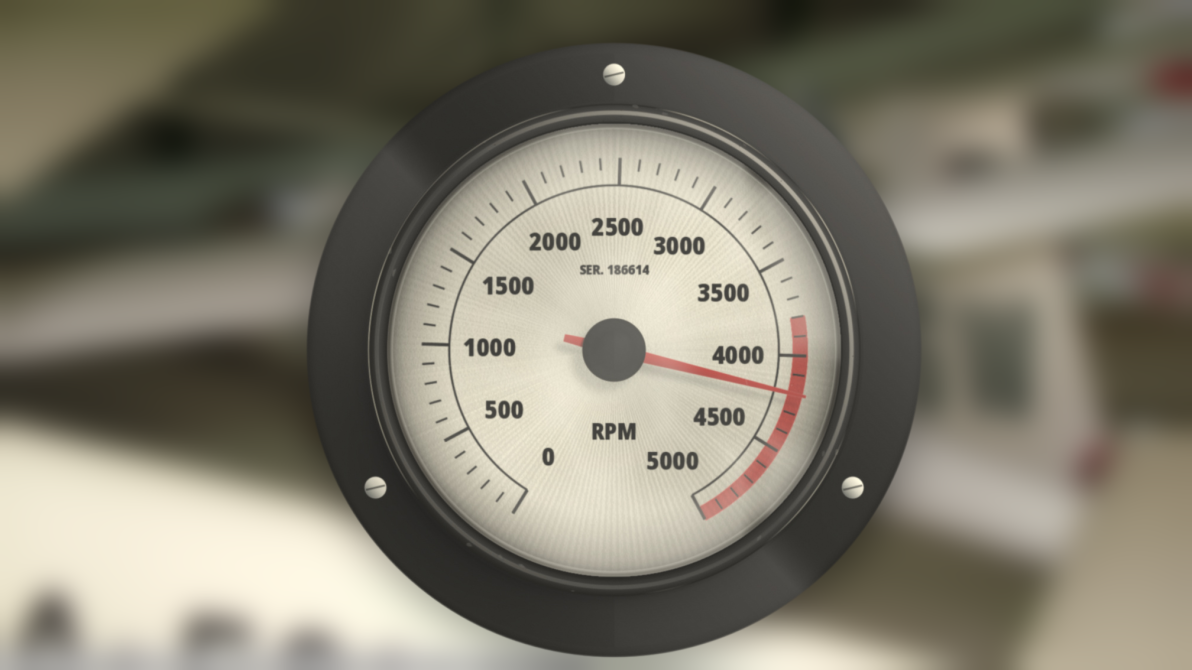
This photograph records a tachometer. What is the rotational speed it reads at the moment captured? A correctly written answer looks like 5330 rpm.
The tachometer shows 4200 rpm
